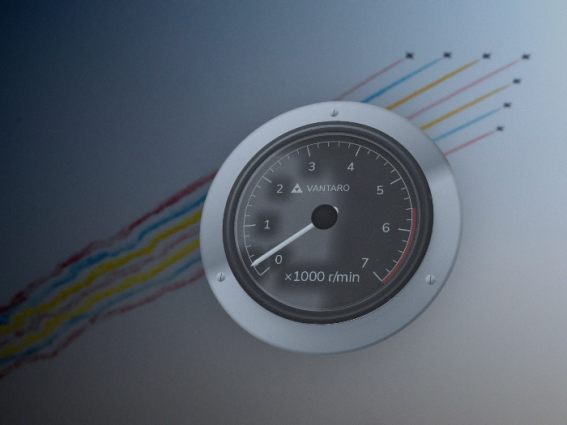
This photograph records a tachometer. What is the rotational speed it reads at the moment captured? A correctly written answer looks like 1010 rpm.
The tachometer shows 200 rpm
